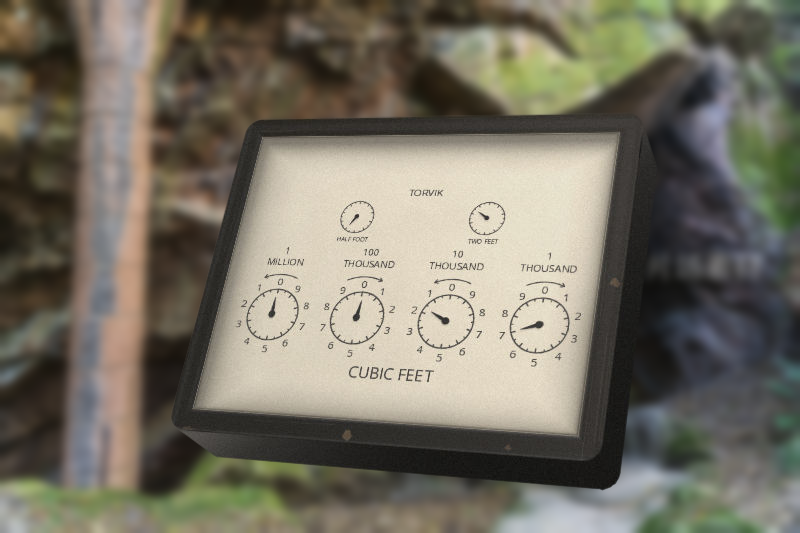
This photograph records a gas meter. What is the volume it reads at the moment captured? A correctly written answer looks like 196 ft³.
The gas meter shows 1700 ft³
